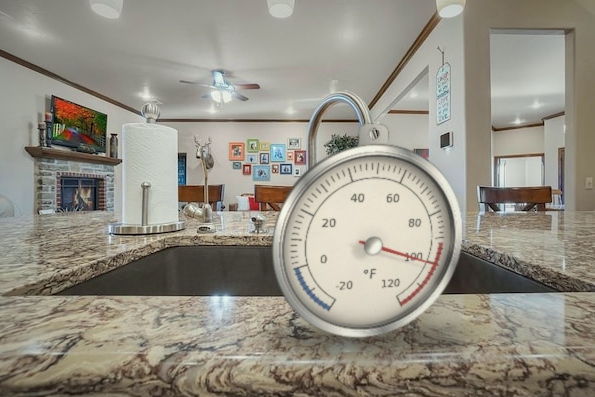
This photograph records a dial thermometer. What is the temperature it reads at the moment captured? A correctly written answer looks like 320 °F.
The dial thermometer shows 100 °F
